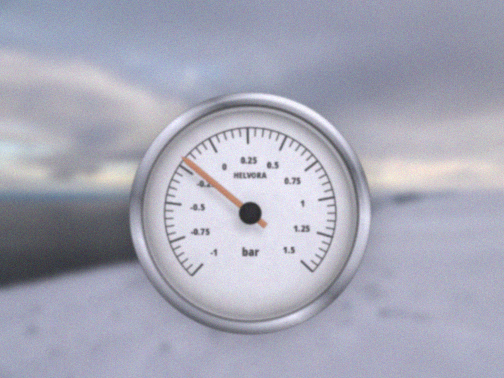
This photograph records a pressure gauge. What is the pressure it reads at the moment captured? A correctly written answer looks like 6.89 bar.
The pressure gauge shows -0.2 bar
